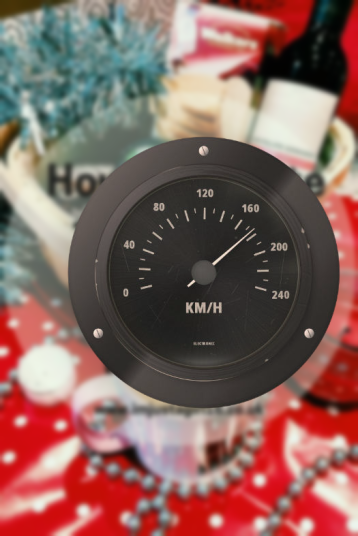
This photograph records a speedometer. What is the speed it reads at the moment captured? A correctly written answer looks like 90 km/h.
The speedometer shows 175 km/h
